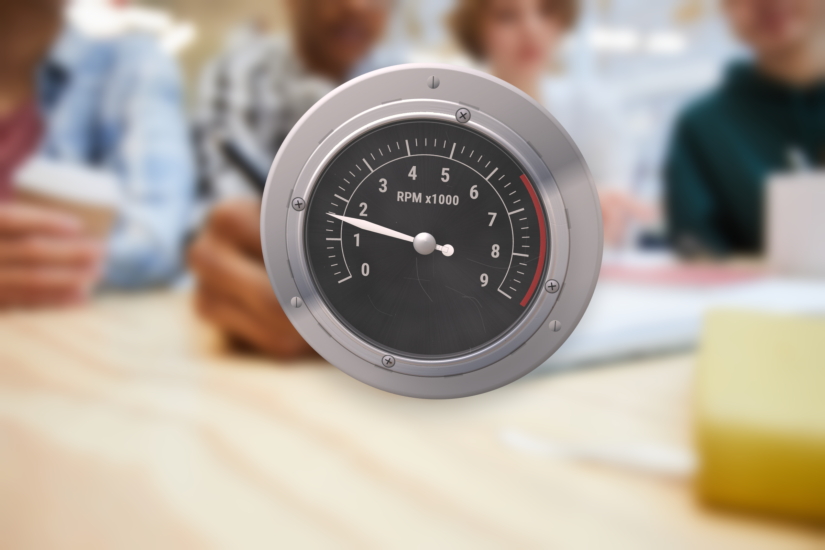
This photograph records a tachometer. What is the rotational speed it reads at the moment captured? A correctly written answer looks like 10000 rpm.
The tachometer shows 1600 rpm
